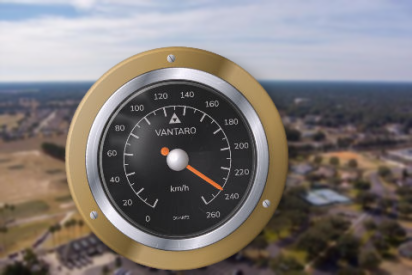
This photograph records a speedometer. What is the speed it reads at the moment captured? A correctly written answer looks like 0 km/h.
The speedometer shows 240 km/h
